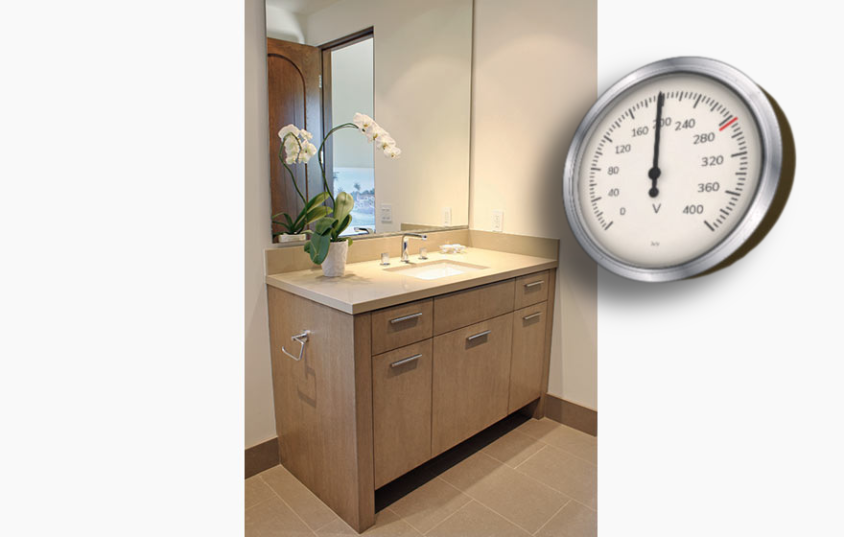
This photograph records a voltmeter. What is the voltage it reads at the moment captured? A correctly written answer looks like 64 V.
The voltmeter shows 200 V
